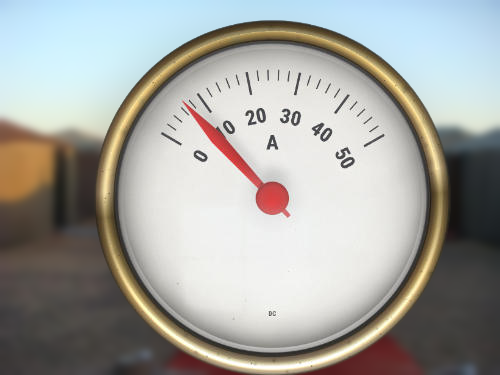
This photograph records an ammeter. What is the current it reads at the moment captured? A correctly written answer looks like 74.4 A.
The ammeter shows 7 A
